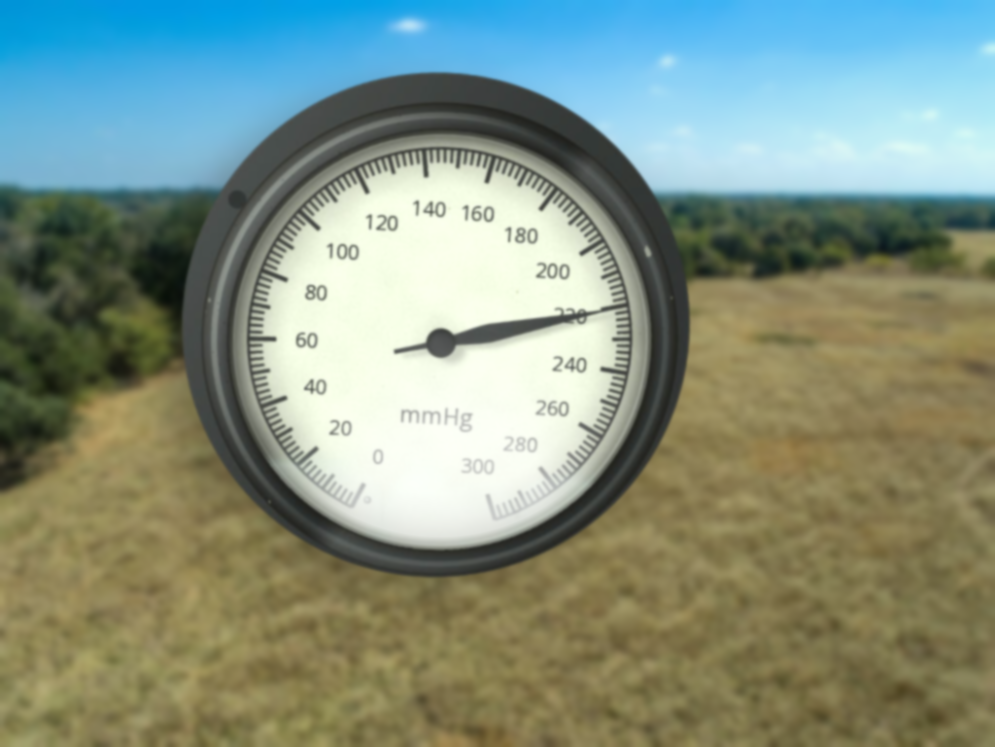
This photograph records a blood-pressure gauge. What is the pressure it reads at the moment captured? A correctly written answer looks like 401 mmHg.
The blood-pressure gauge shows 220 mmHg
